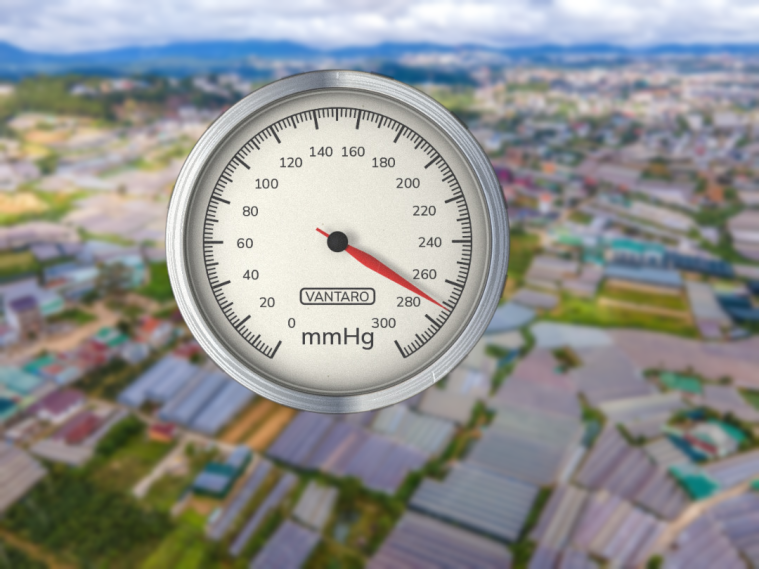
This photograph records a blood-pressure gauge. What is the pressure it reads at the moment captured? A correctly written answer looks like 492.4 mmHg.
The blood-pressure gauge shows 272 mmHg
